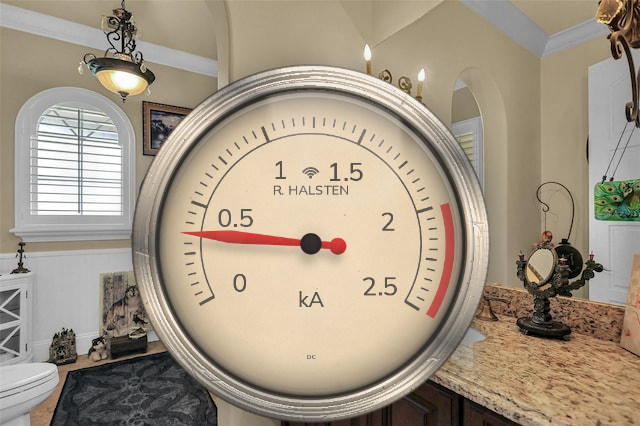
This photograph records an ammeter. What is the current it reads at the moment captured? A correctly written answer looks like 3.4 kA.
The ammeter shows 0.35 kA
